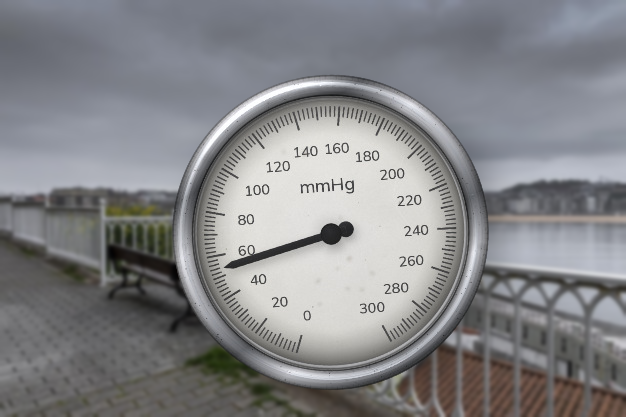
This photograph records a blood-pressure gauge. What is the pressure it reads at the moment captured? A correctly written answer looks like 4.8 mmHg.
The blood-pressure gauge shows 54 mmHg
